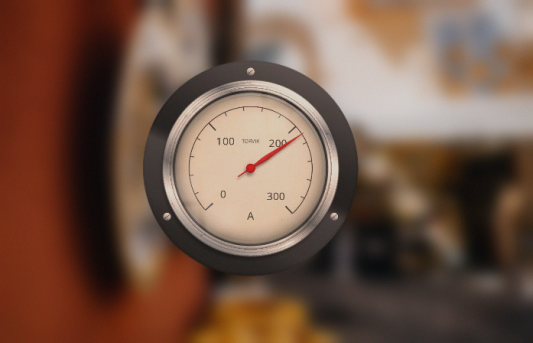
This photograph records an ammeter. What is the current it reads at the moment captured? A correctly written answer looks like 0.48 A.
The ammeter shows 210 A
